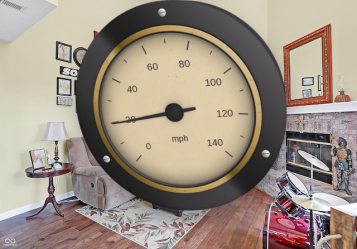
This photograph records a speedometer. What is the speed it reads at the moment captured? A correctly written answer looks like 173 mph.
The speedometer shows 20 mph
